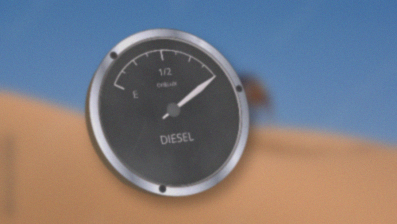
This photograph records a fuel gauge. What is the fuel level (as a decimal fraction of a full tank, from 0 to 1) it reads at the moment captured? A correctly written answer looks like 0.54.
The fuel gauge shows 1
